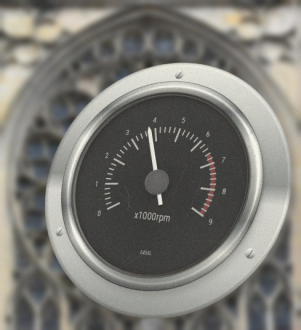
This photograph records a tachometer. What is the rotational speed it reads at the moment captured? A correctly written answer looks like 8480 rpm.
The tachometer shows 3800 rpm
